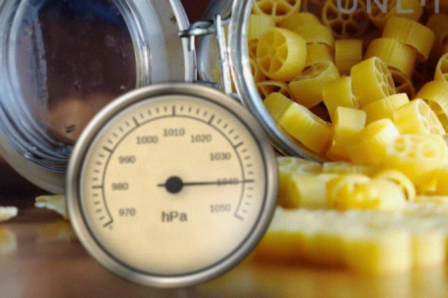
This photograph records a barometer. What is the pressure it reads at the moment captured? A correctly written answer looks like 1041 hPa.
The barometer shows 1040 hPa
